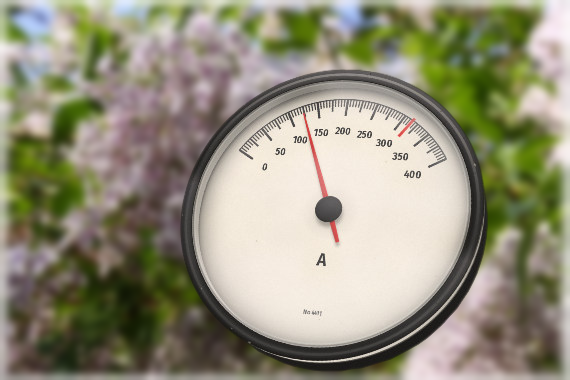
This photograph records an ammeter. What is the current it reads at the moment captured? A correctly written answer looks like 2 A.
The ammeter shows 125 A
